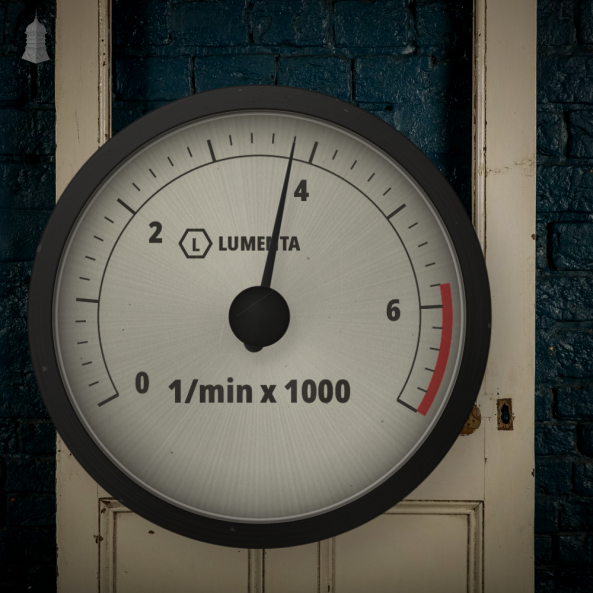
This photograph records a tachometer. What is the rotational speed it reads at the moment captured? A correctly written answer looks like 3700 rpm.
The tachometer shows 3800 rpm
